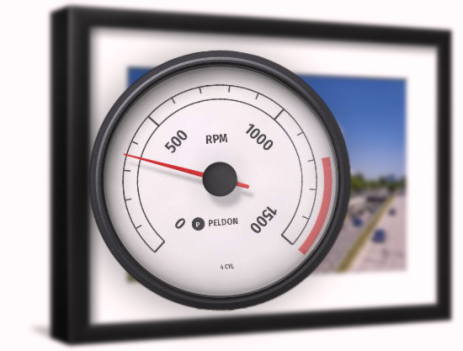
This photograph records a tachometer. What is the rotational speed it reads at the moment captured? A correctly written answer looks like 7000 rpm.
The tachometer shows 350 rpm
